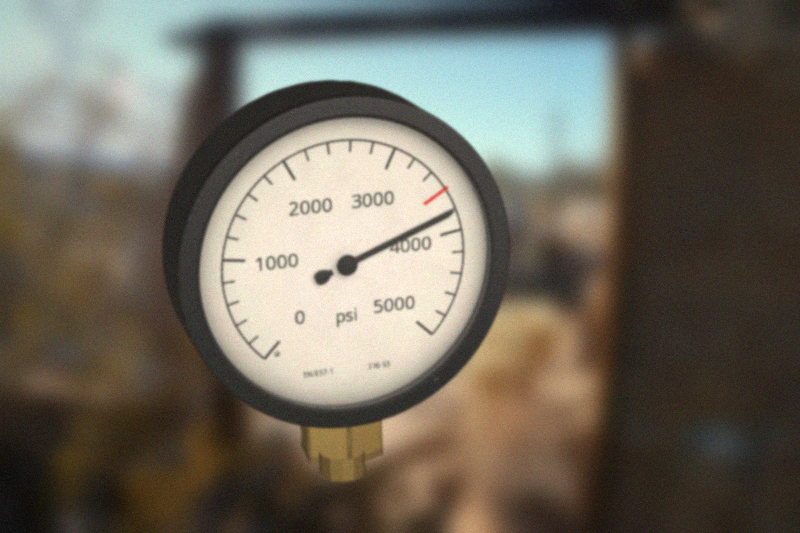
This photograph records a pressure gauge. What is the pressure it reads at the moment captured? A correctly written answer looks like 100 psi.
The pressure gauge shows 3800 psi
